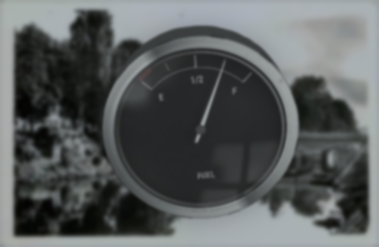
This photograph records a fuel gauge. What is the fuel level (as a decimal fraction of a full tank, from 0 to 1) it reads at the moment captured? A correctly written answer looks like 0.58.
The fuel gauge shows 0.75
